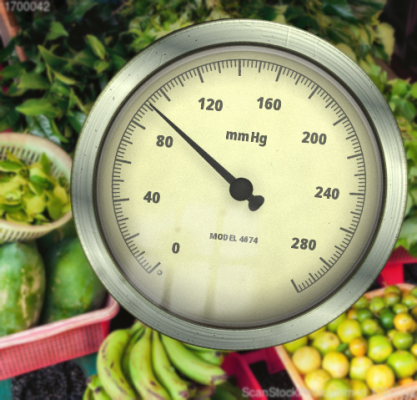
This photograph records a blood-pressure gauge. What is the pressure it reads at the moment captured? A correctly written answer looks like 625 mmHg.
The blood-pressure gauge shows 92 mmHg
